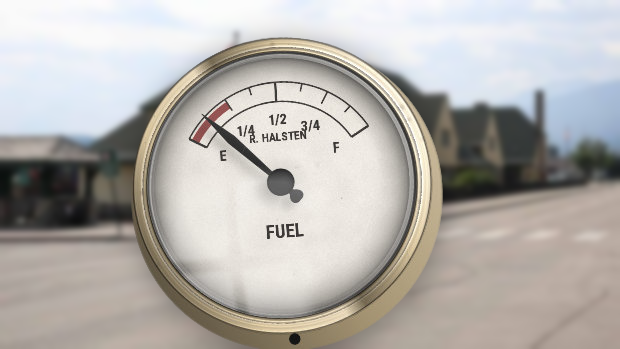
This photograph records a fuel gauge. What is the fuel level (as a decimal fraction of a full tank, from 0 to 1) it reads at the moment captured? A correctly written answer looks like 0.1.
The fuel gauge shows 0.125
